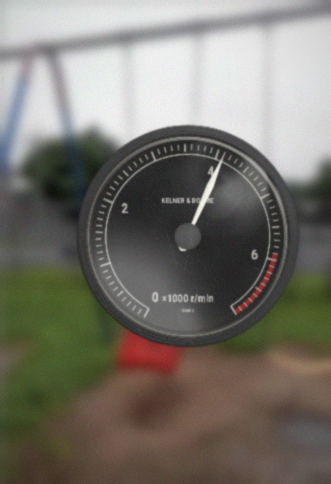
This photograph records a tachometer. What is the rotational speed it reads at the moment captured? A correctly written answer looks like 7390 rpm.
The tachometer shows 4100 rpm
